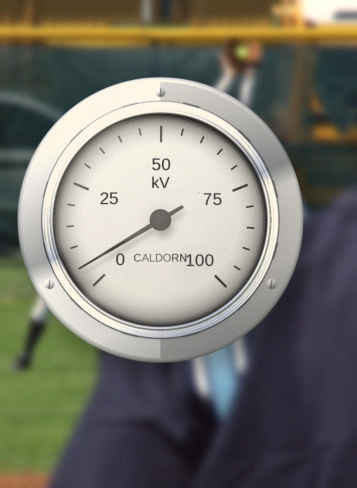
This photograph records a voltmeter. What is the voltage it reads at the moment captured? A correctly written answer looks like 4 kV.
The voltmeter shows 5 kV
